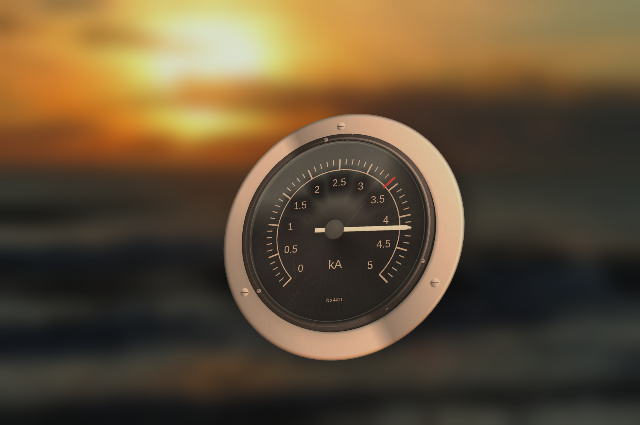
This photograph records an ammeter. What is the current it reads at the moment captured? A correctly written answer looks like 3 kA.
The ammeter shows 4.2 kA
